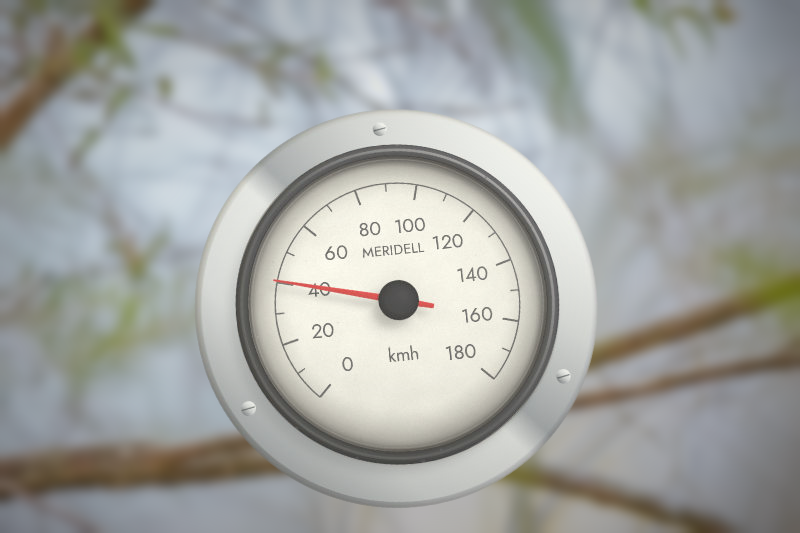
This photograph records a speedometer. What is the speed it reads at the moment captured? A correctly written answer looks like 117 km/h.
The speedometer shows 40 km/h
